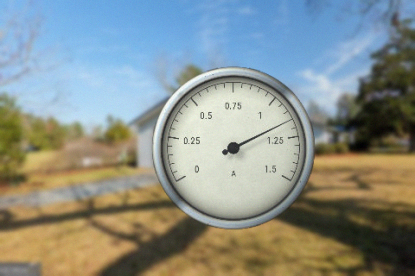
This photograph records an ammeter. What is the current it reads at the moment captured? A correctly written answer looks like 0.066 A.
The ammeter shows 1.15 A
